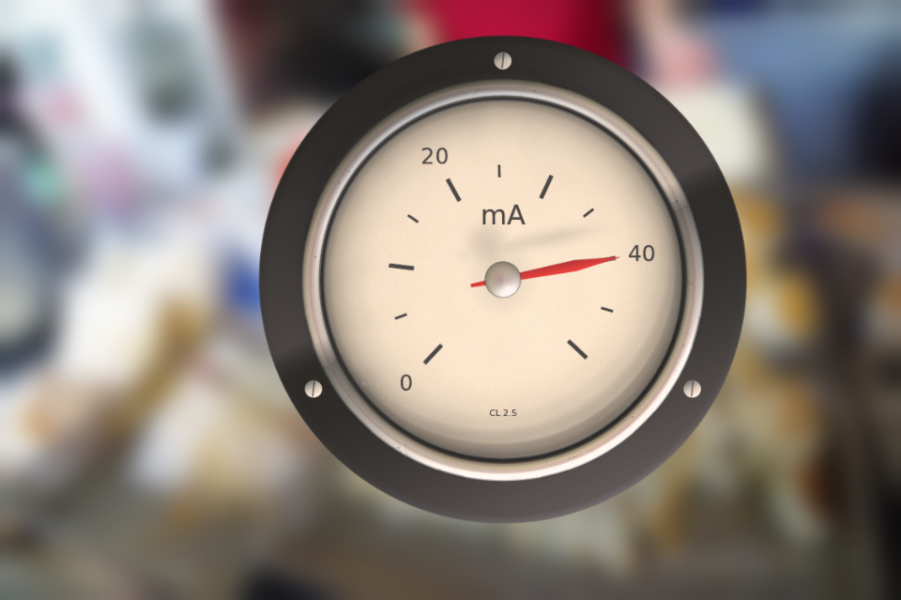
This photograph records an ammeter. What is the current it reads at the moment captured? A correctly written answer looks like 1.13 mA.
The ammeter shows 40 mA
